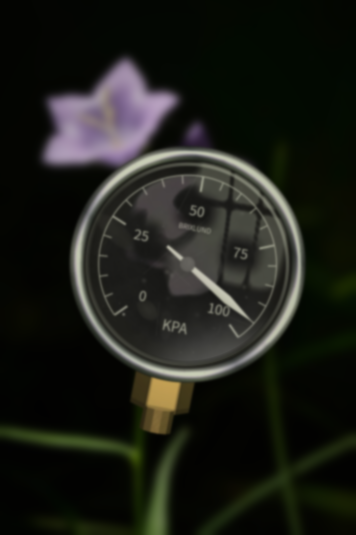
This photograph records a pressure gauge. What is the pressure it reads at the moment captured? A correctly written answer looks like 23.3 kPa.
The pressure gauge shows 95 kPa
